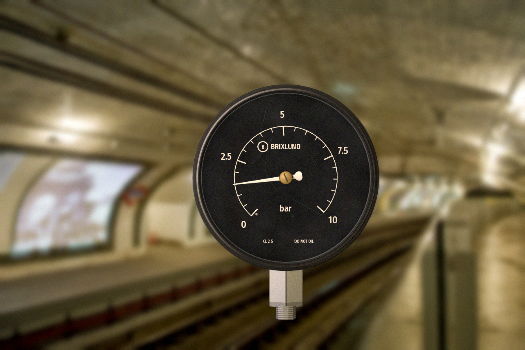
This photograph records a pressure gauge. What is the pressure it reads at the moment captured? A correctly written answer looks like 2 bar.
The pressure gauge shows 1.5 bar
